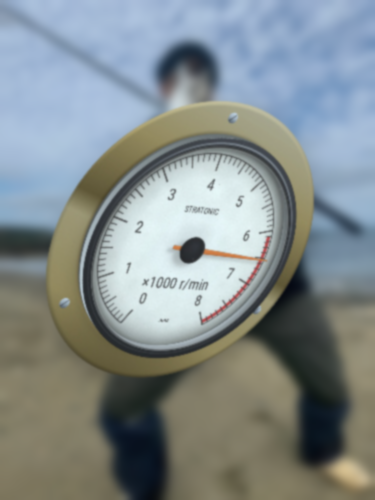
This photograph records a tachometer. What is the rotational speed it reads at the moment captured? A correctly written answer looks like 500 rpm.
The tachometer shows 6500 rpm
